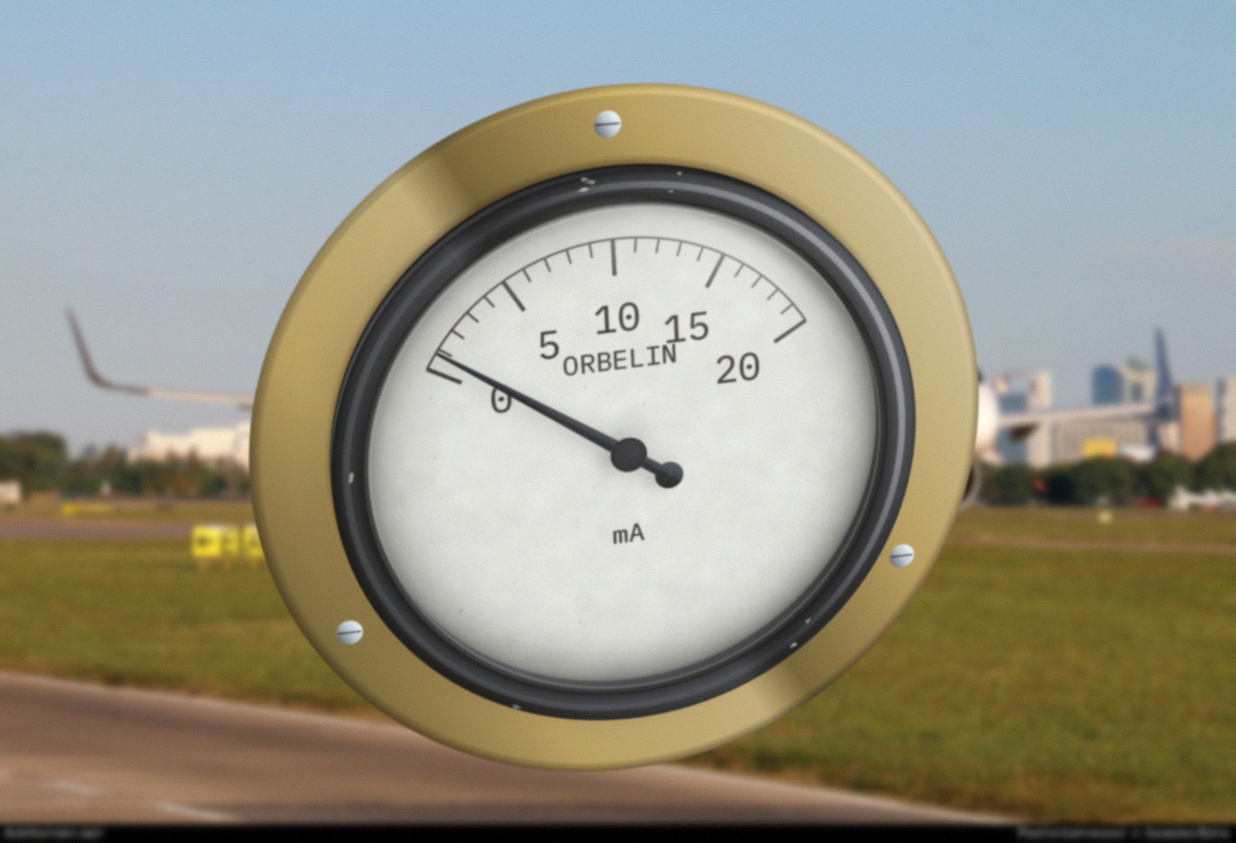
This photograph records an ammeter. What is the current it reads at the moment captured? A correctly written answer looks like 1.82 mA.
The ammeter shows 1 mA
